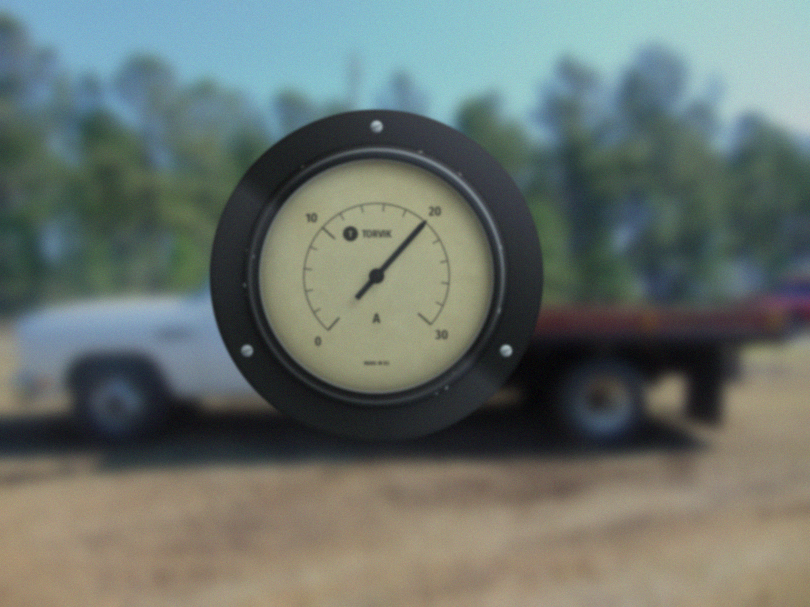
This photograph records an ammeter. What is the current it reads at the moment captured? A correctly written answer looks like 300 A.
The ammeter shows 20 A
